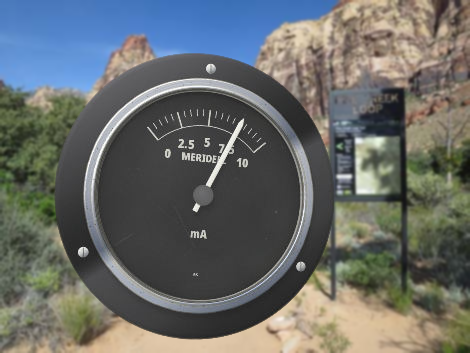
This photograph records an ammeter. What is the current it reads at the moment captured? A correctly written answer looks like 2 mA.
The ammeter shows 7.5 mA
